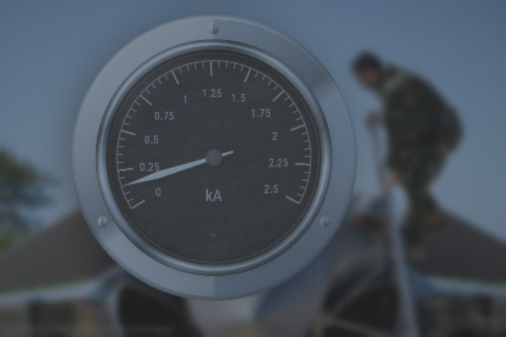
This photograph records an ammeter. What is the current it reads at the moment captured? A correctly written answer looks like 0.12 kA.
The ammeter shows 0.15 kA
